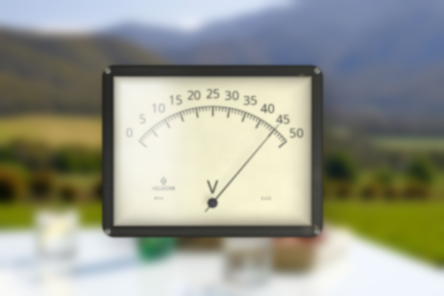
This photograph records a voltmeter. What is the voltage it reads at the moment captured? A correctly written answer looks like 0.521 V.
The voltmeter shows 45 V
